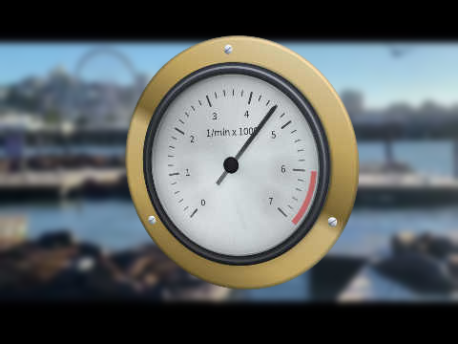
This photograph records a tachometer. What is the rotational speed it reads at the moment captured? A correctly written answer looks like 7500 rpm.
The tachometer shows 4600 rpm
